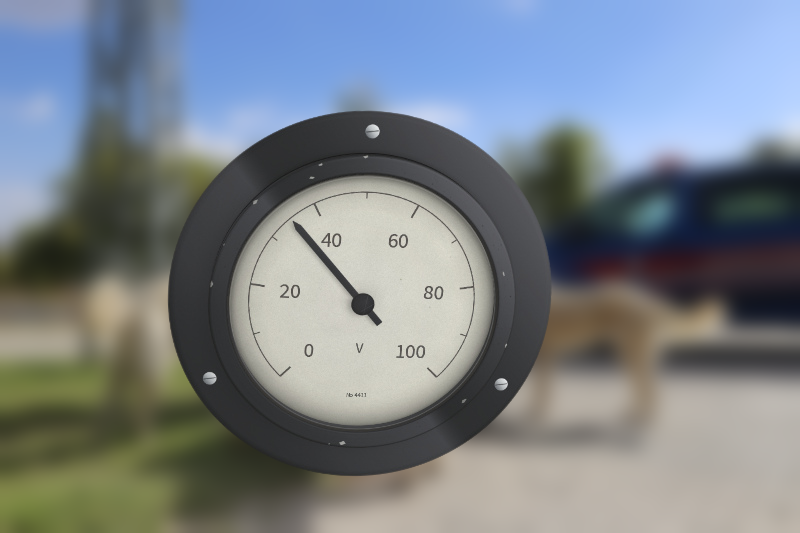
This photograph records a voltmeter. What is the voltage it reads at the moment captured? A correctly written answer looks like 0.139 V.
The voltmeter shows 35 V
